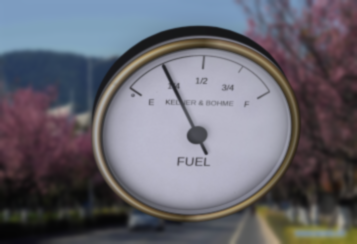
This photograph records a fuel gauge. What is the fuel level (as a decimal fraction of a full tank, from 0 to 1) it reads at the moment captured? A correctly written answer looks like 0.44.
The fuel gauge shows 0.25
